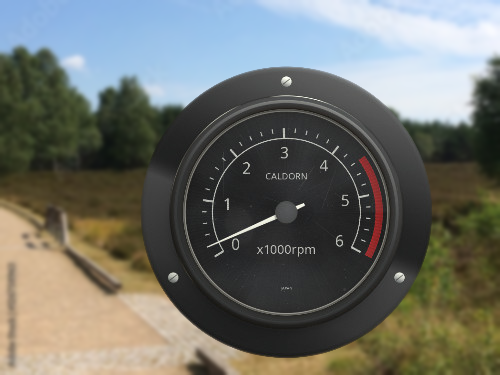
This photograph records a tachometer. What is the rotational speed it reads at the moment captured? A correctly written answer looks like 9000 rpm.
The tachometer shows 200 rpm
